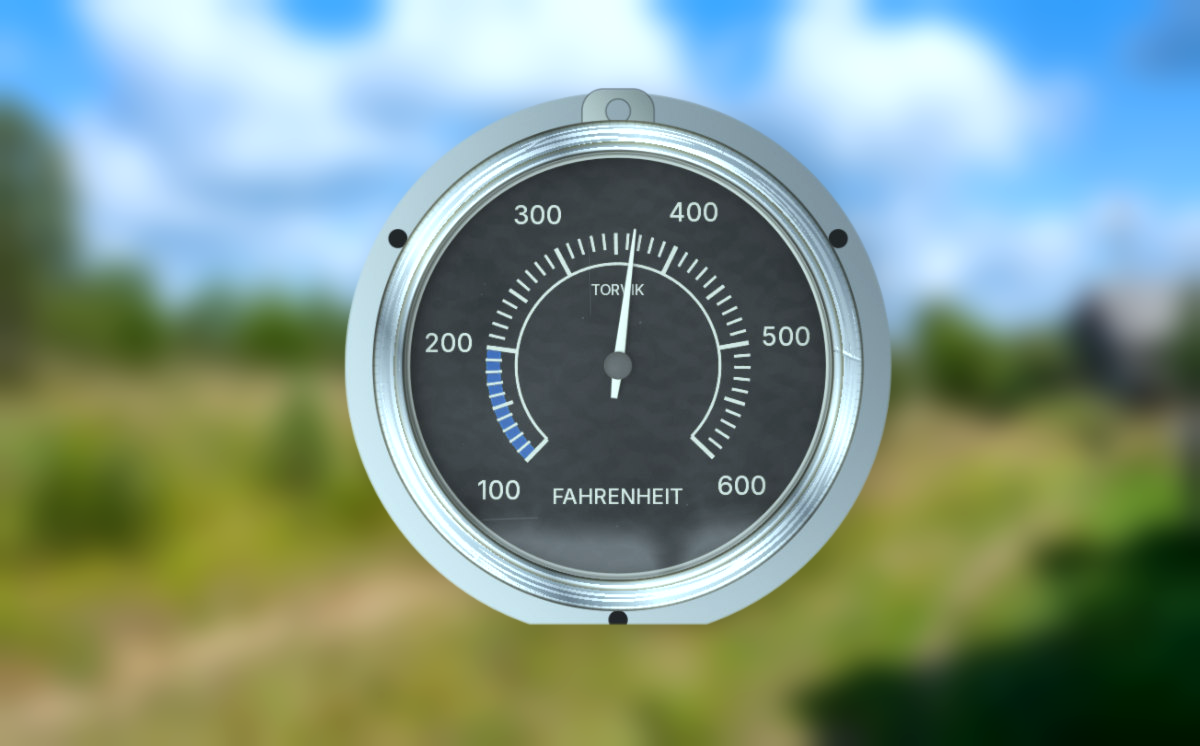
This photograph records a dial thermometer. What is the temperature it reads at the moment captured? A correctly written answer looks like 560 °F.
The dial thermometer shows 365 °F
